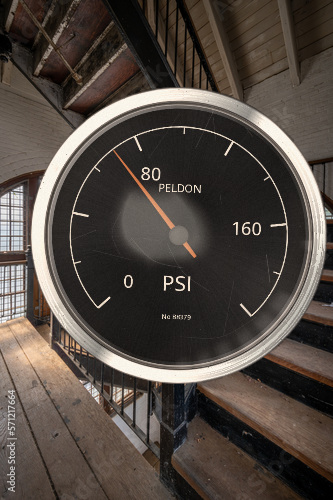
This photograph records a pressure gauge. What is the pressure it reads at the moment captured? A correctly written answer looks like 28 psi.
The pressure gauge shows 70 psi
